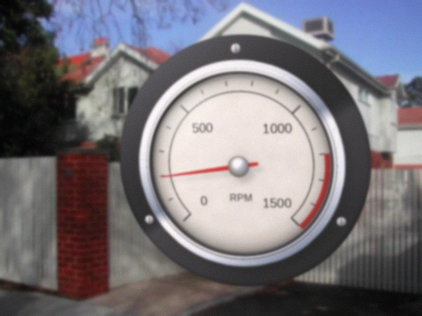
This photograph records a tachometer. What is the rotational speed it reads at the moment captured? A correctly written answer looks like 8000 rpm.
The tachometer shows 200 rpm
